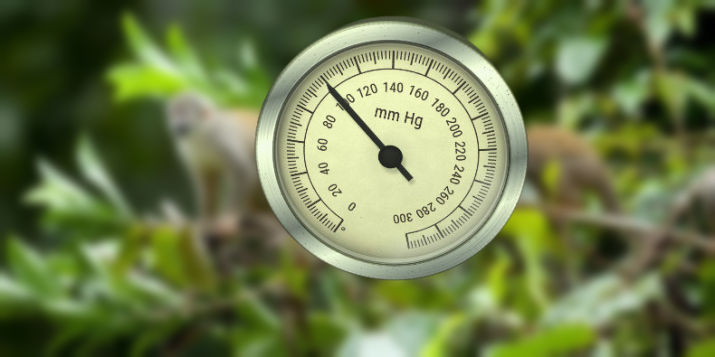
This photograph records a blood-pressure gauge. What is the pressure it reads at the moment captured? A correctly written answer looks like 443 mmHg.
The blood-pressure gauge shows 100 mmHg
